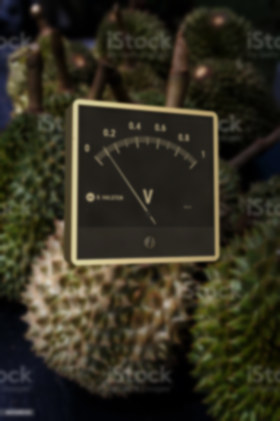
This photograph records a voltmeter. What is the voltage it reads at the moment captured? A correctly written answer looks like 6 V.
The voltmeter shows 0.1 V
